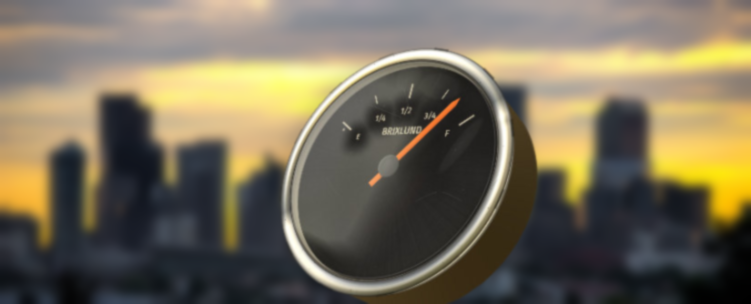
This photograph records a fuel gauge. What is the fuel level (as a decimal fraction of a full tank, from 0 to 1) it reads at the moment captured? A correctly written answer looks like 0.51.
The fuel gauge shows 0.875
